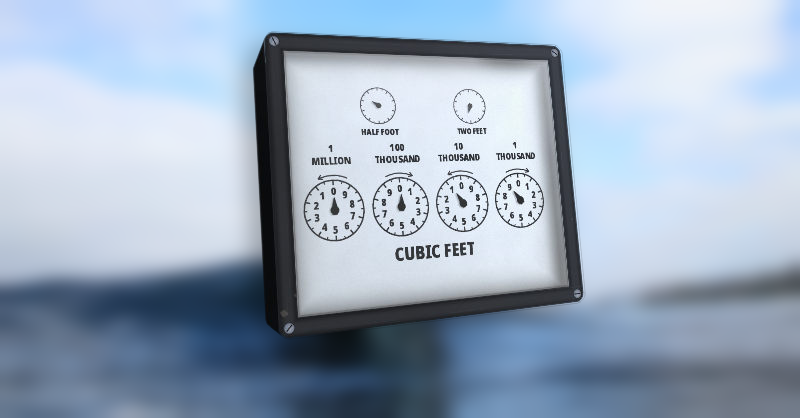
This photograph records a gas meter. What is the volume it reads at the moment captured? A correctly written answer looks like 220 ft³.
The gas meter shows 900 ft³
